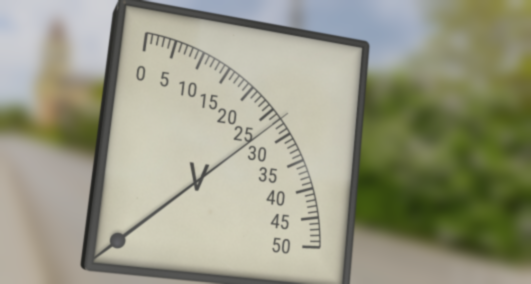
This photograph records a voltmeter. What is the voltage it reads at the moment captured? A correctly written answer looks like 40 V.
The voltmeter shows 27 V
